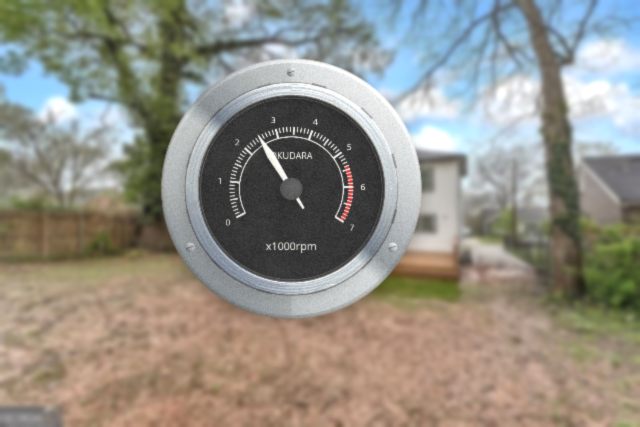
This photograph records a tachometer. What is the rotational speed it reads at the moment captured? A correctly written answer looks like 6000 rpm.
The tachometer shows 2500 rpm
